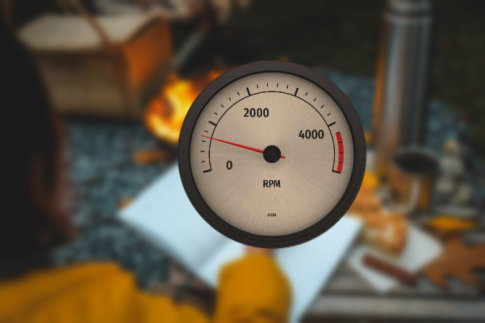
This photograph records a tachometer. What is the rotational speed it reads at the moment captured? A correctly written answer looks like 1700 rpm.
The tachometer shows 700 rpm
